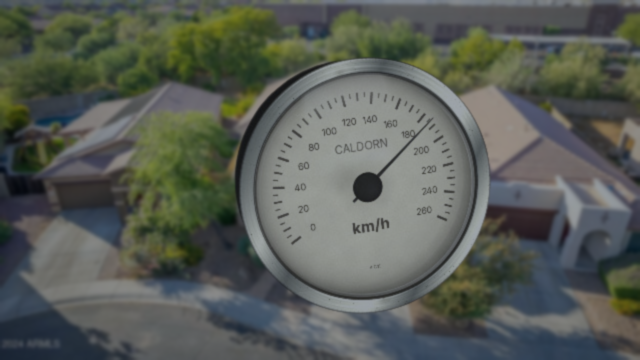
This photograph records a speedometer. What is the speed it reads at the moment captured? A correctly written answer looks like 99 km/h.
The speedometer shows 185 km/h
